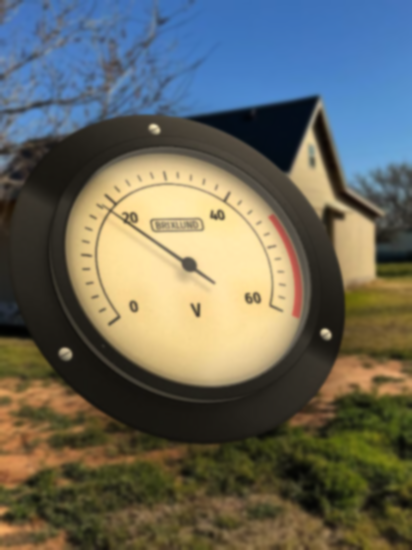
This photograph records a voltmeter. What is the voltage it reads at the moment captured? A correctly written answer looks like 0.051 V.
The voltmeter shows 18 V
